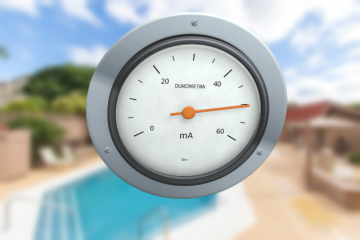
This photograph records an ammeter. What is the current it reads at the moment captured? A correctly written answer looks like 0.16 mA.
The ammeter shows 50 mA
